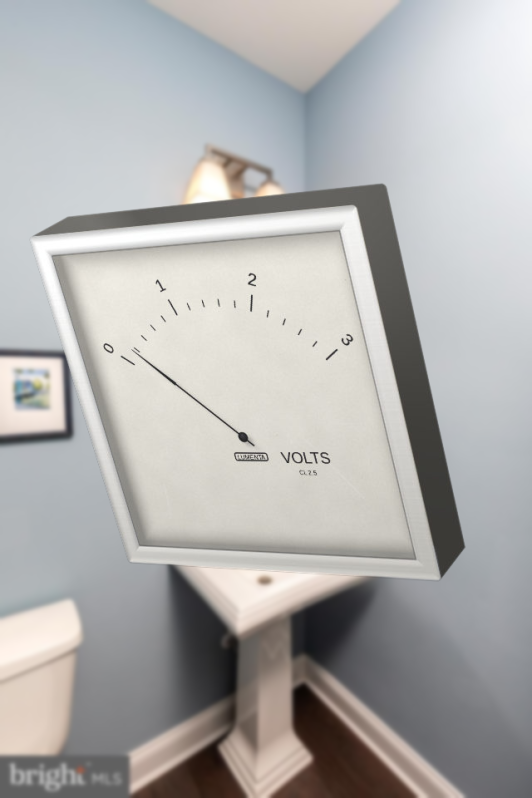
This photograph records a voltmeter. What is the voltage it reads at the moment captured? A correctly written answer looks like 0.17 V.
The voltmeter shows 0.2 V
